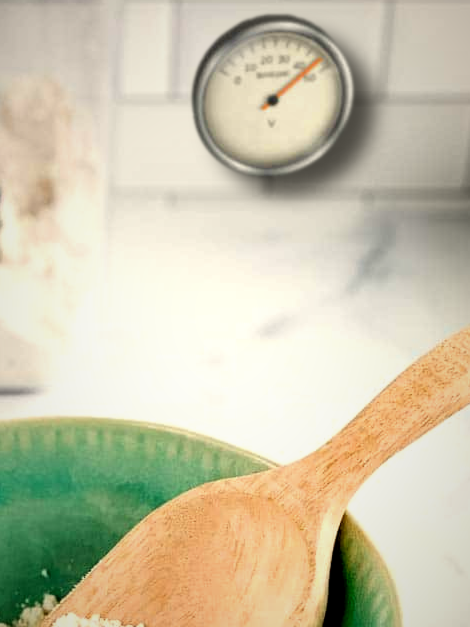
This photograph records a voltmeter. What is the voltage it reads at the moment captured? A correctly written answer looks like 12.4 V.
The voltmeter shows 45 V
